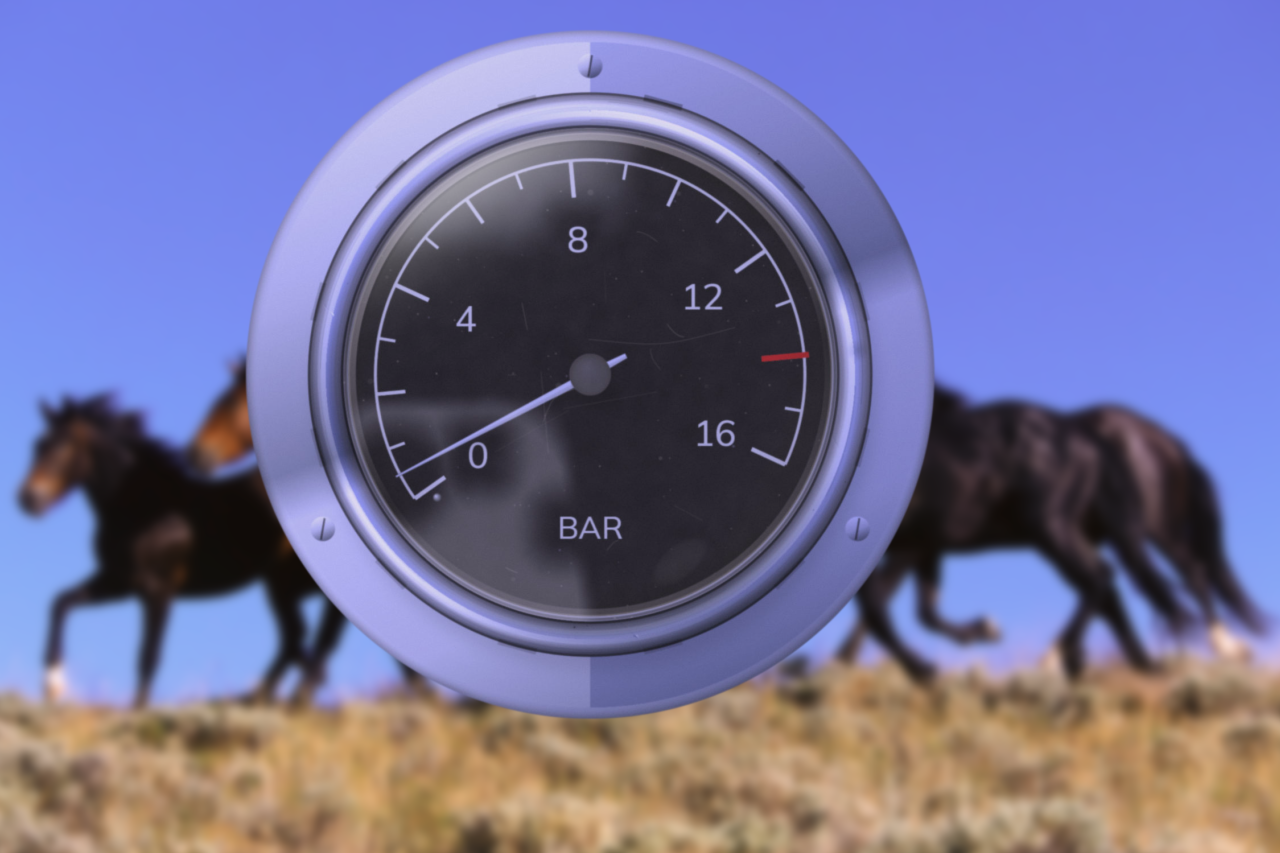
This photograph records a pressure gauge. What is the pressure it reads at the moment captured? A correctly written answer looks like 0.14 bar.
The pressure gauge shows 0.5 bar
